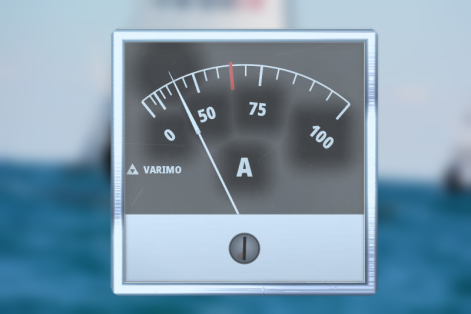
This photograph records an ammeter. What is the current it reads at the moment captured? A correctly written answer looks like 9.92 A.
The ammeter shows 40 A
